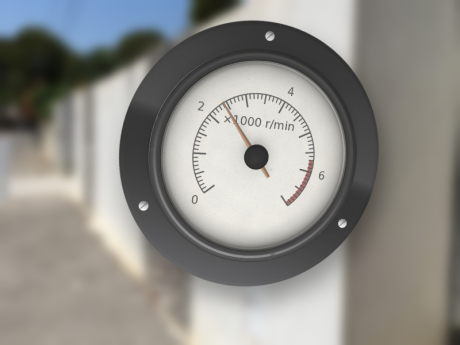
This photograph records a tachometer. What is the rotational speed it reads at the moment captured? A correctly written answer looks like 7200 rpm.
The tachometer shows 2400 rpm
